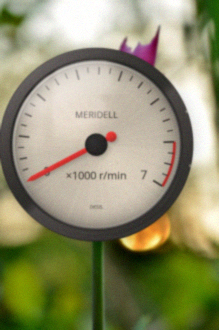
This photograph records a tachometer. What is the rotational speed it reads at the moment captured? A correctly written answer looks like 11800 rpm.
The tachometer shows 0 rpm
